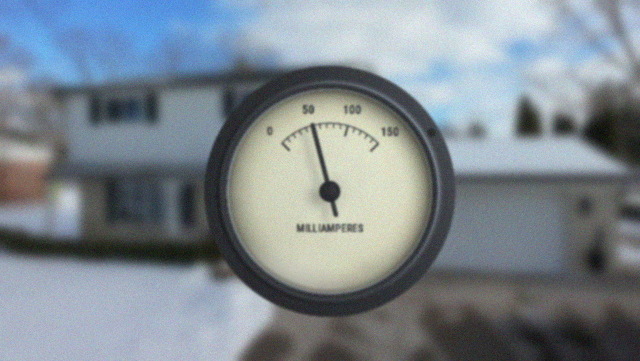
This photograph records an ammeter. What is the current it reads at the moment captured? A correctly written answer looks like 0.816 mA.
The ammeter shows 50 mA
